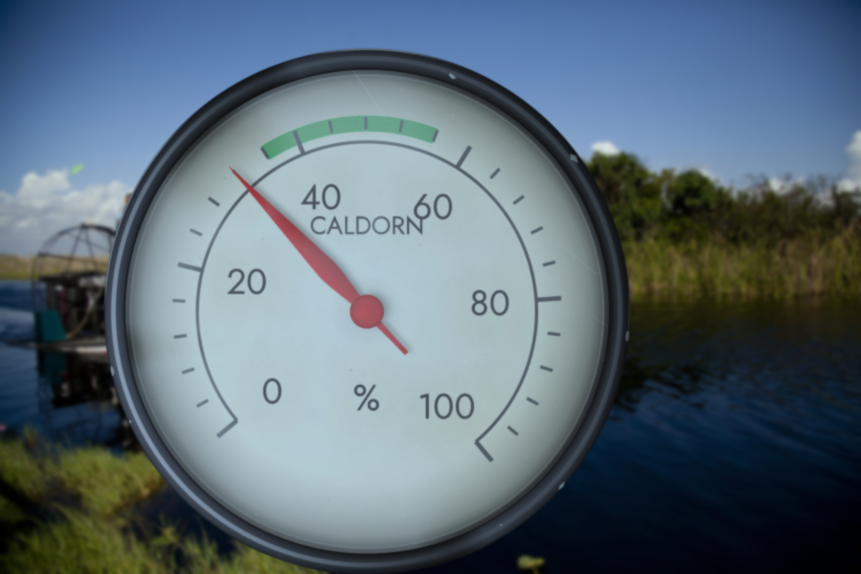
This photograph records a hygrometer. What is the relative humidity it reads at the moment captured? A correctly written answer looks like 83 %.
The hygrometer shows 32 %
